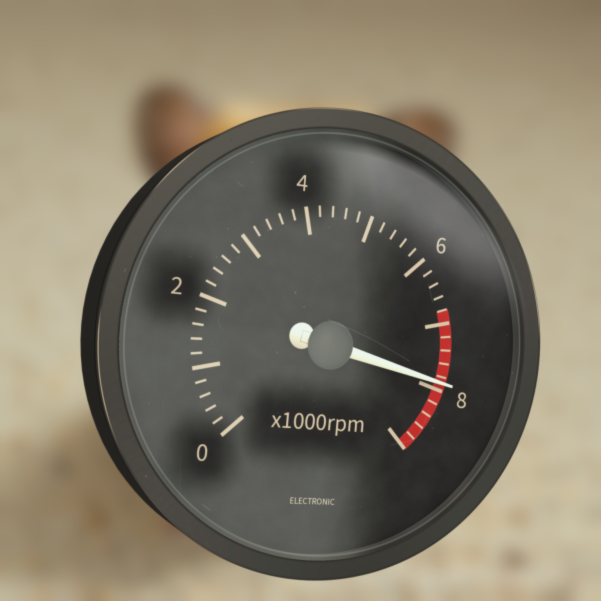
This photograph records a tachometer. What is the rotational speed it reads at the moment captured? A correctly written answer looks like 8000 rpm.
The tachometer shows 7900 rpm
